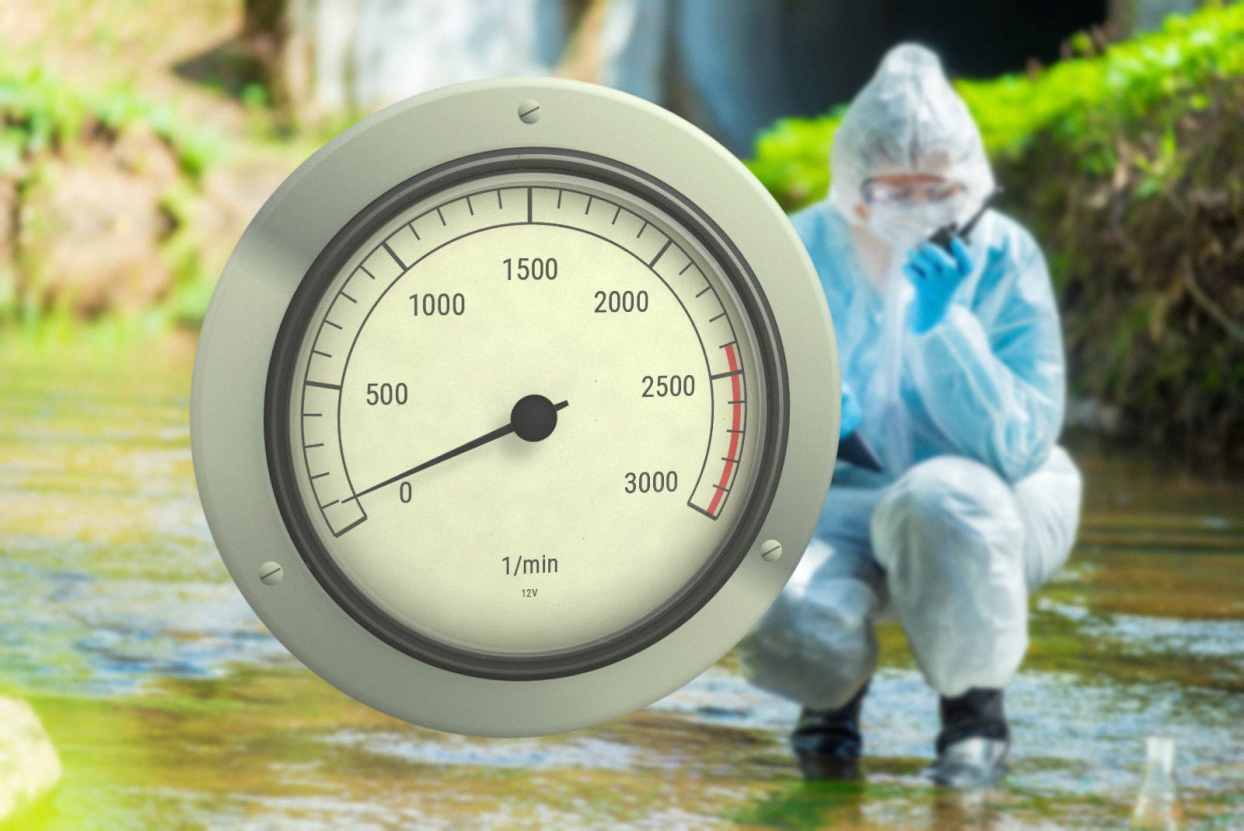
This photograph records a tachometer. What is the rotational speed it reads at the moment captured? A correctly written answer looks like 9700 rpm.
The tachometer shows 100 rpm
